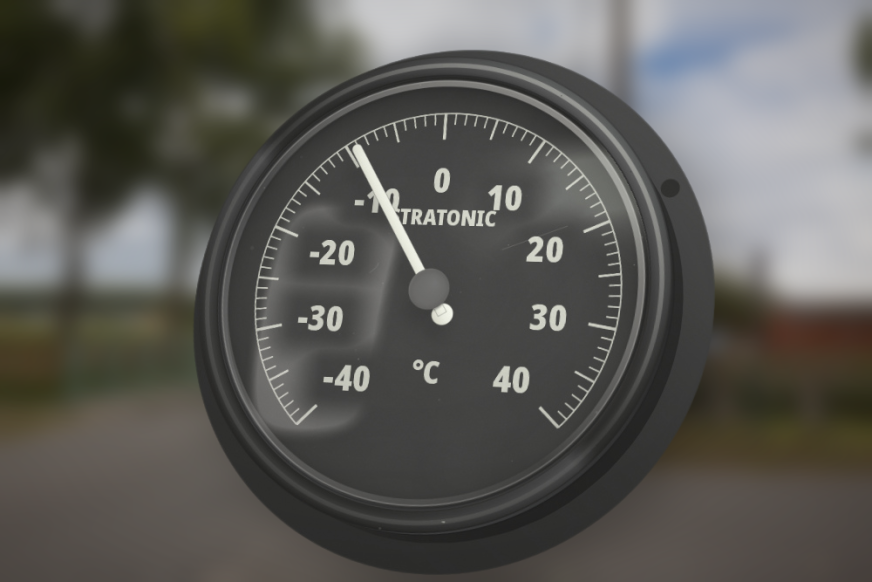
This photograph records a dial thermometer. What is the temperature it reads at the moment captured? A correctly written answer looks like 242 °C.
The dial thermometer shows -9 °C
